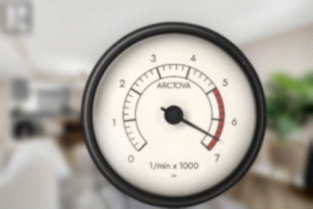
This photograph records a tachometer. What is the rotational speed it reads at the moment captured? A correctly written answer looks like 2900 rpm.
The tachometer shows 6600 rpm
